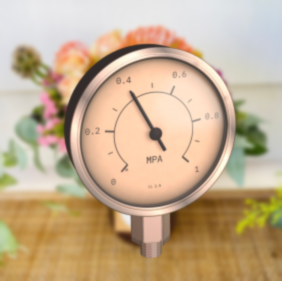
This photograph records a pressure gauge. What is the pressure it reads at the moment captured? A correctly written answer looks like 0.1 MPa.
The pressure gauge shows 0.4 MPa
